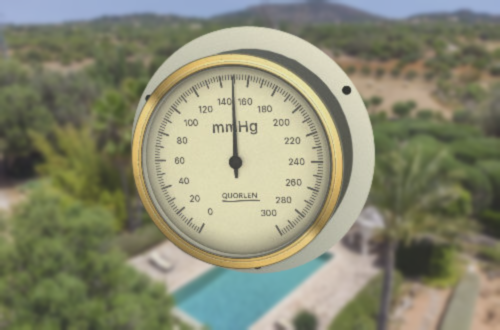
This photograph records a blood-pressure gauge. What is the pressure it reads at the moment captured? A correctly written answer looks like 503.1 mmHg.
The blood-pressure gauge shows 150 mmHg
